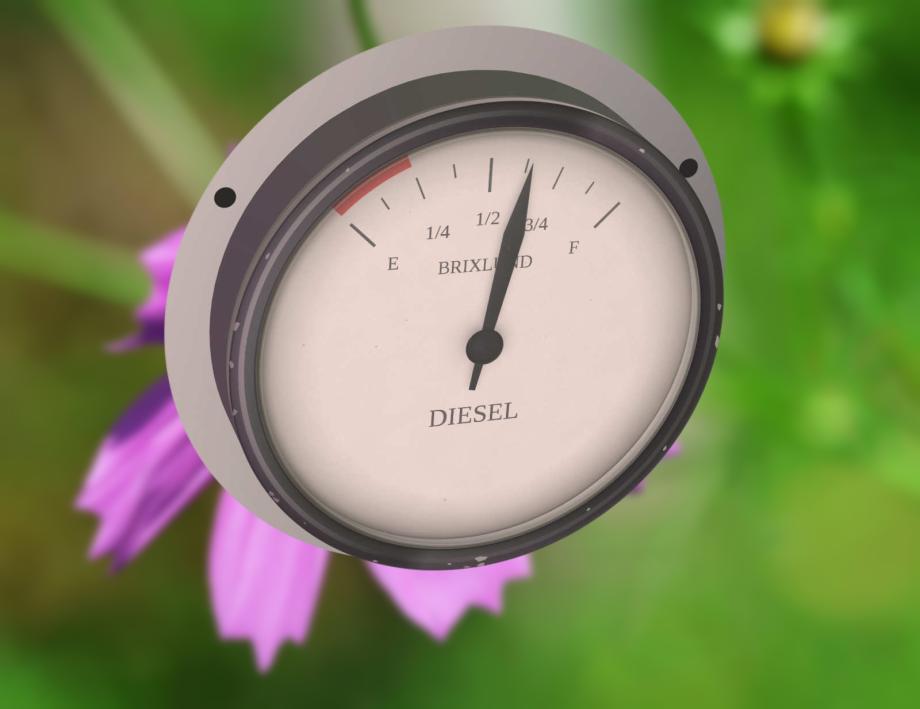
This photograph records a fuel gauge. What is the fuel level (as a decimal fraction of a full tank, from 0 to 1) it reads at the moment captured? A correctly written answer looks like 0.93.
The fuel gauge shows 0.625
